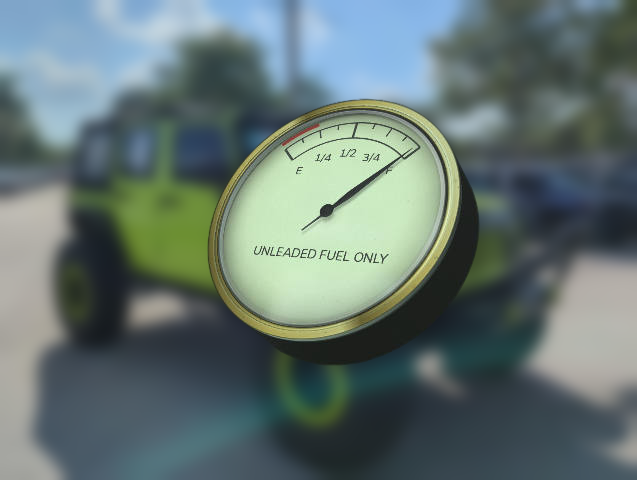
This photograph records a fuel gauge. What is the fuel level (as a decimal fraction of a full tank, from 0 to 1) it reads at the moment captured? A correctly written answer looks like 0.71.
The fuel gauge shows 1
